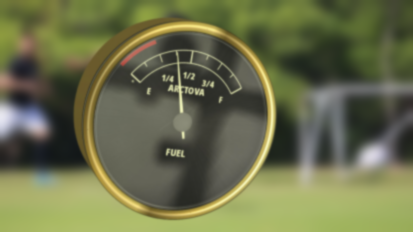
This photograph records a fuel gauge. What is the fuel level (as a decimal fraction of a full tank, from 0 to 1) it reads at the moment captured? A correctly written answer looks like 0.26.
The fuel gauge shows 0.375
